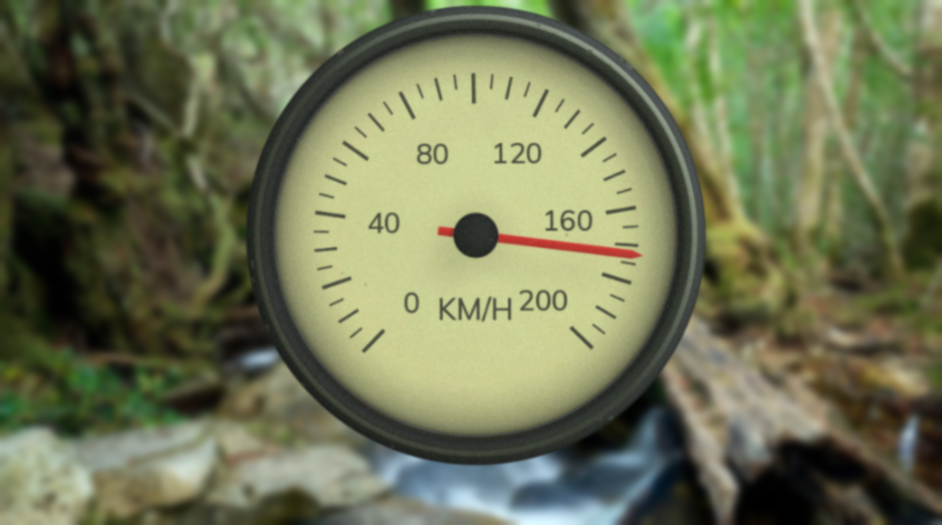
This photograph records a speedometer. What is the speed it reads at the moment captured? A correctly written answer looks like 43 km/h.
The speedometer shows 172.5 km/h
